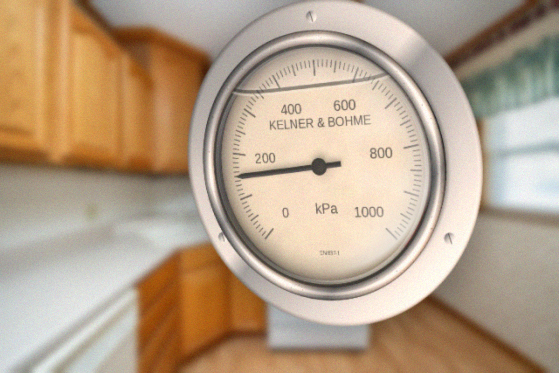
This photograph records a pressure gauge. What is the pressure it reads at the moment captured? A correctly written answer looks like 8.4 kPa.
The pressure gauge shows 150 kPa
